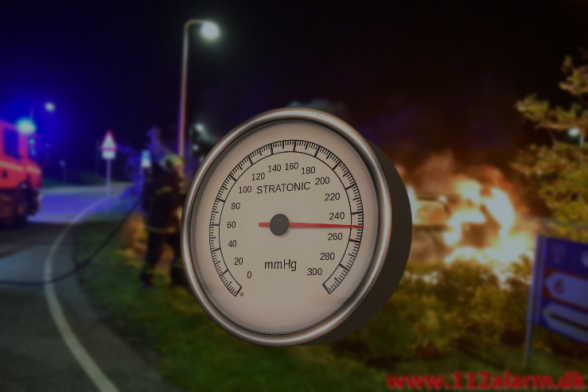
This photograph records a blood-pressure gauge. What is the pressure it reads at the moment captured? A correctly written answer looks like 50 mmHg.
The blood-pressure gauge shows 250 mmHg
